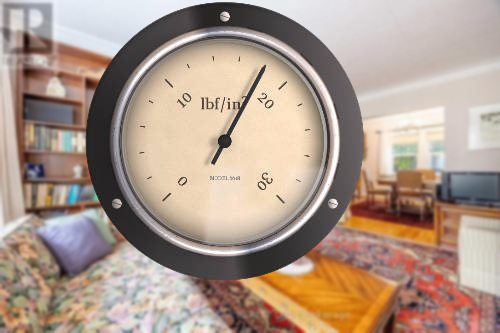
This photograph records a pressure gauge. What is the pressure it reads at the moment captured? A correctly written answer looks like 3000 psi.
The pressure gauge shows 18 psi
